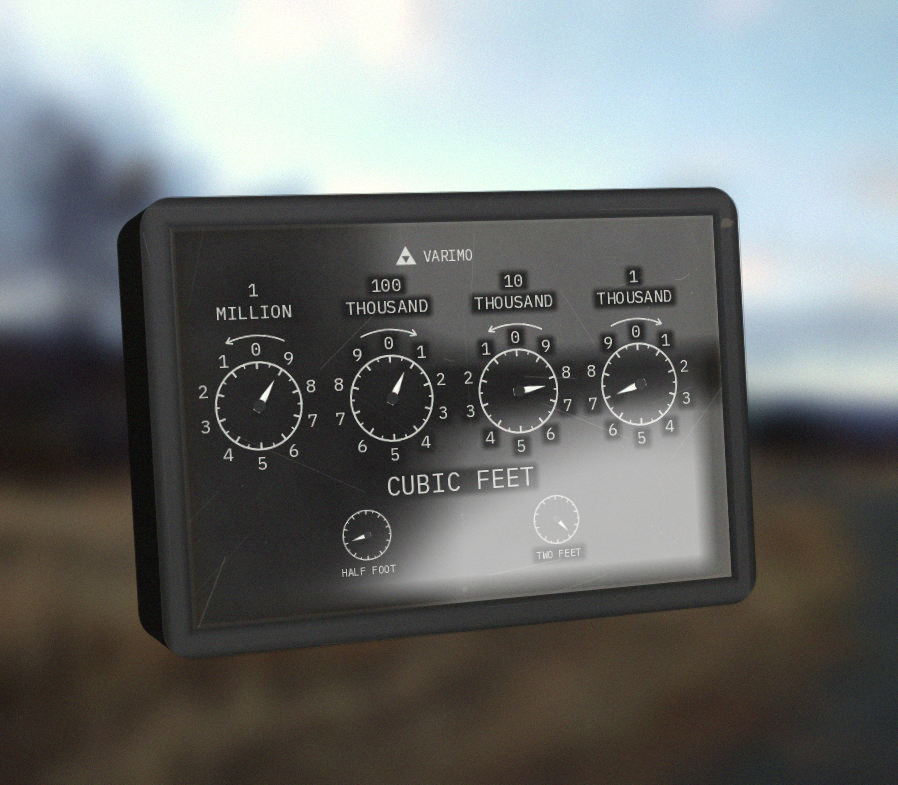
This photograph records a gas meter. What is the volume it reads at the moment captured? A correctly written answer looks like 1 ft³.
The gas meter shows 907700 ft³
